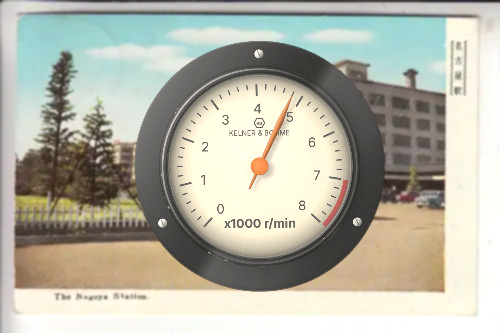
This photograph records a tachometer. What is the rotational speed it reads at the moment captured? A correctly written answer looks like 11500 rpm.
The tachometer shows 4800 rpm
